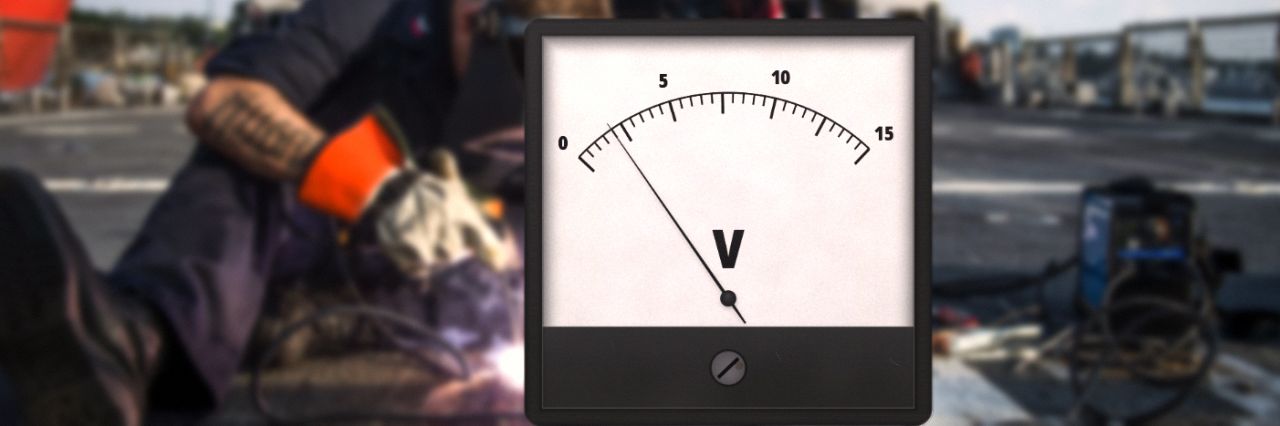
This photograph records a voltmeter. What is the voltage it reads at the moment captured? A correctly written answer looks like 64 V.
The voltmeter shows 2 V
